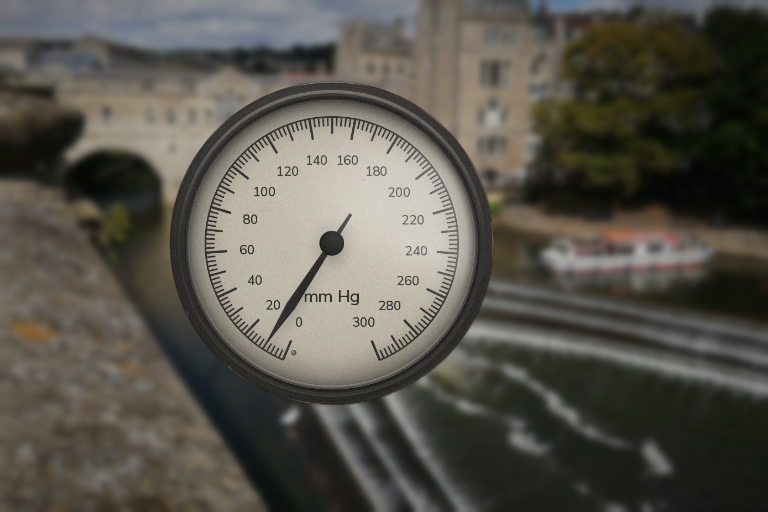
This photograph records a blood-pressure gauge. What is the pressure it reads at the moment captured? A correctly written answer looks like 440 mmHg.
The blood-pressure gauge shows 10 mmHg
